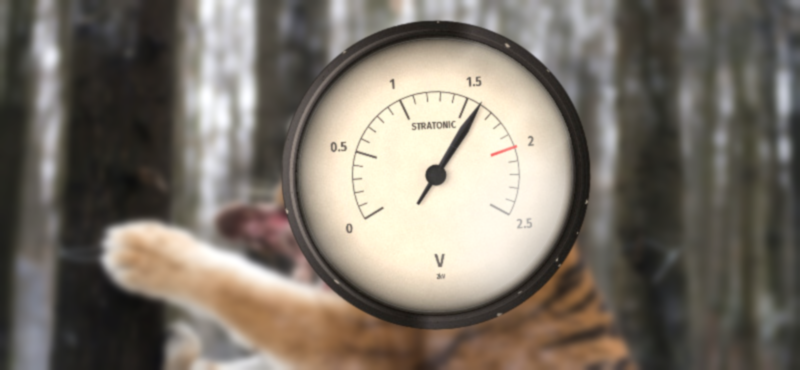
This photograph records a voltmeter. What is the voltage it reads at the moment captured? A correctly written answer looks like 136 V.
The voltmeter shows 1.6 V
